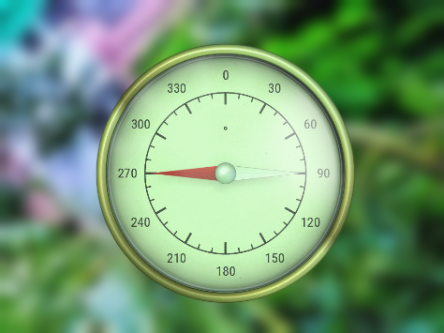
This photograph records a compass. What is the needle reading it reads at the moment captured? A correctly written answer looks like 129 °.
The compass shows 270 °
